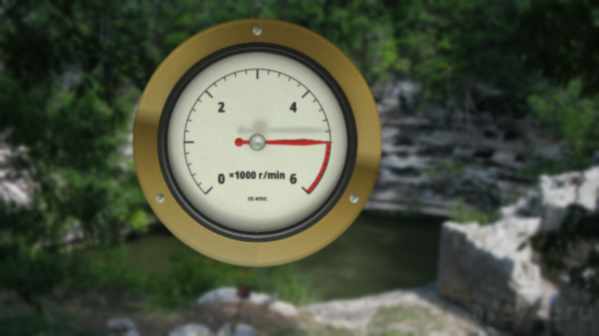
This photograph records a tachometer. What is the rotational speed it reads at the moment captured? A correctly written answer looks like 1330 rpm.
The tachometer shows 5000 rpm
